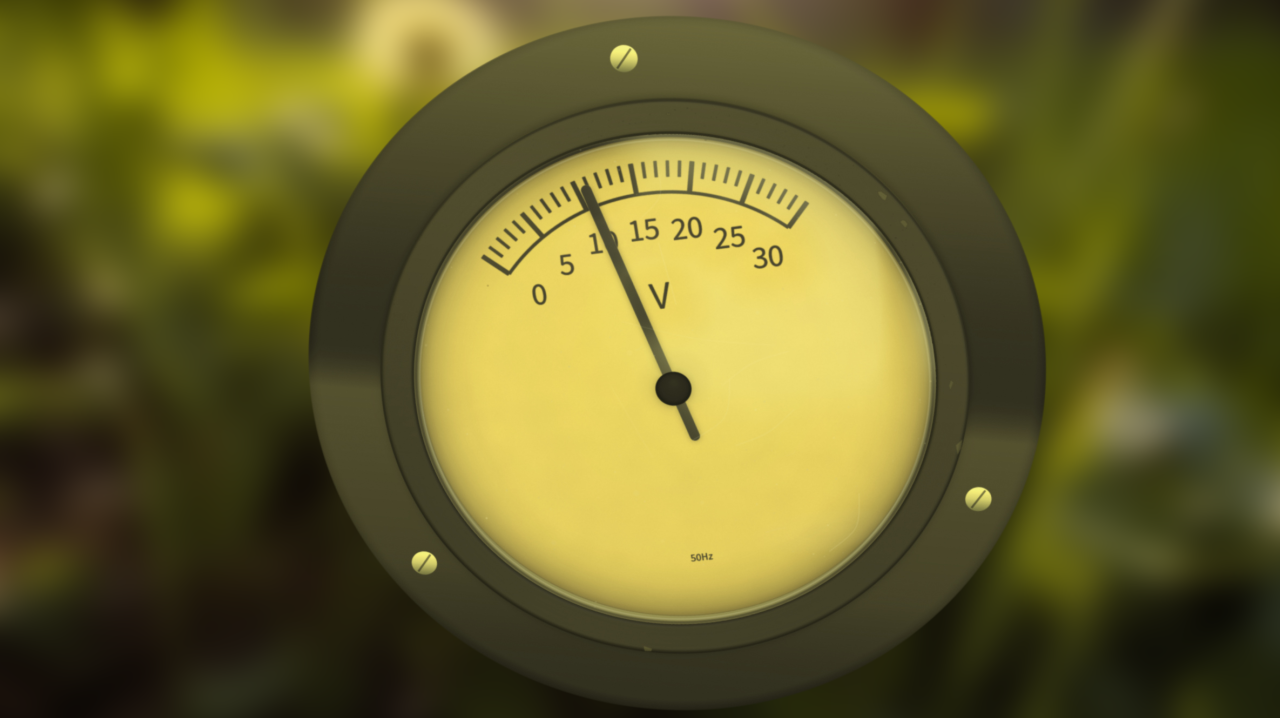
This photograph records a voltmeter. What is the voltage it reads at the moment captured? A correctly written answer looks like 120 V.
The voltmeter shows 11 V
